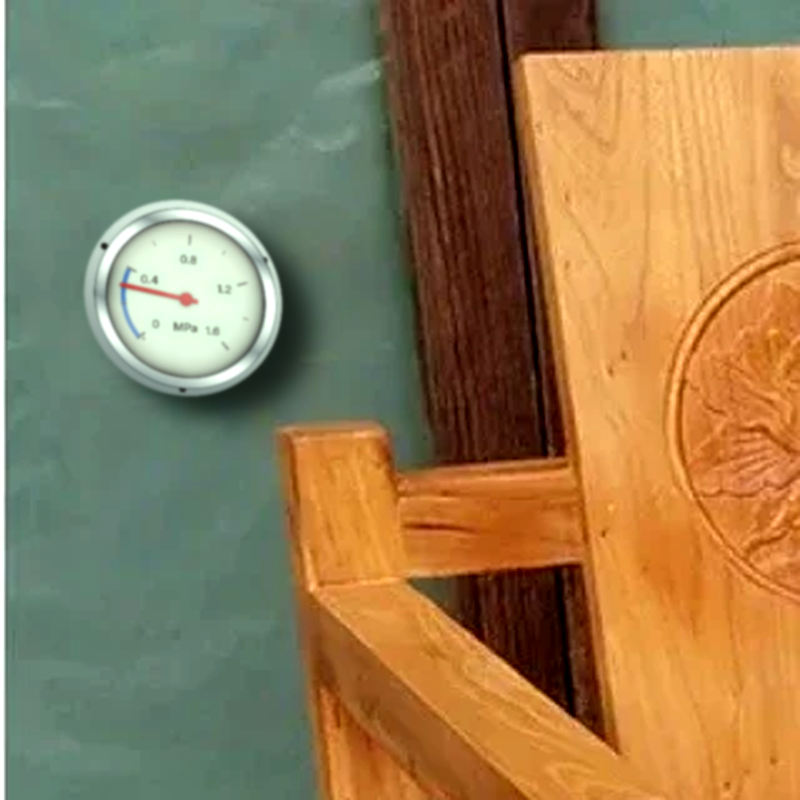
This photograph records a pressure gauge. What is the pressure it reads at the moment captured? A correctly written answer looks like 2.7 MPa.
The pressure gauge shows 0.3 MPa
